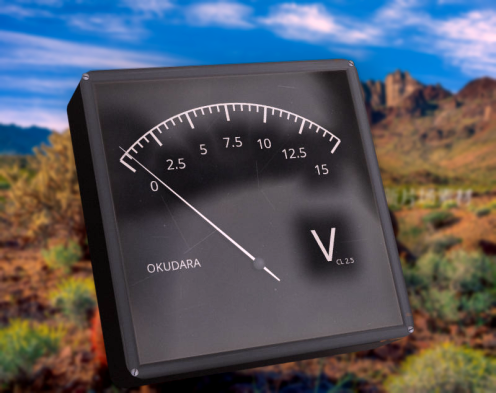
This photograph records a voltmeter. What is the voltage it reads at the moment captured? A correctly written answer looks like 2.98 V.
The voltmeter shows 0.5 V
